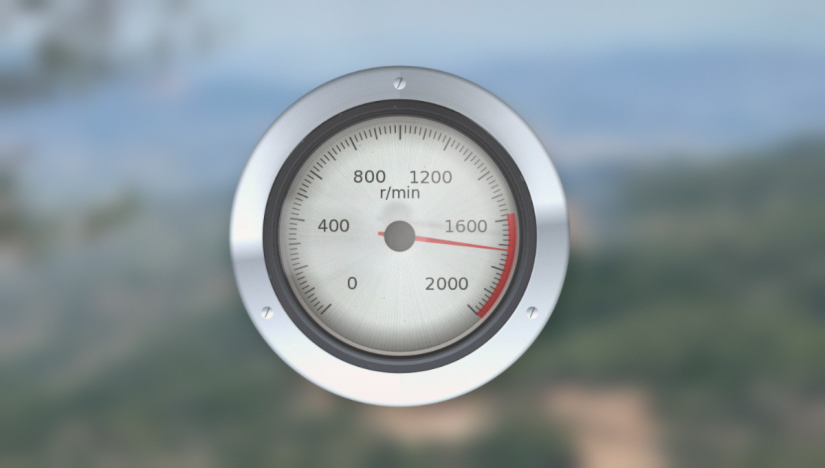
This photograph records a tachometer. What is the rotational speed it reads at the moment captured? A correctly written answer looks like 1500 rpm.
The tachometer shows 1720 rpm
